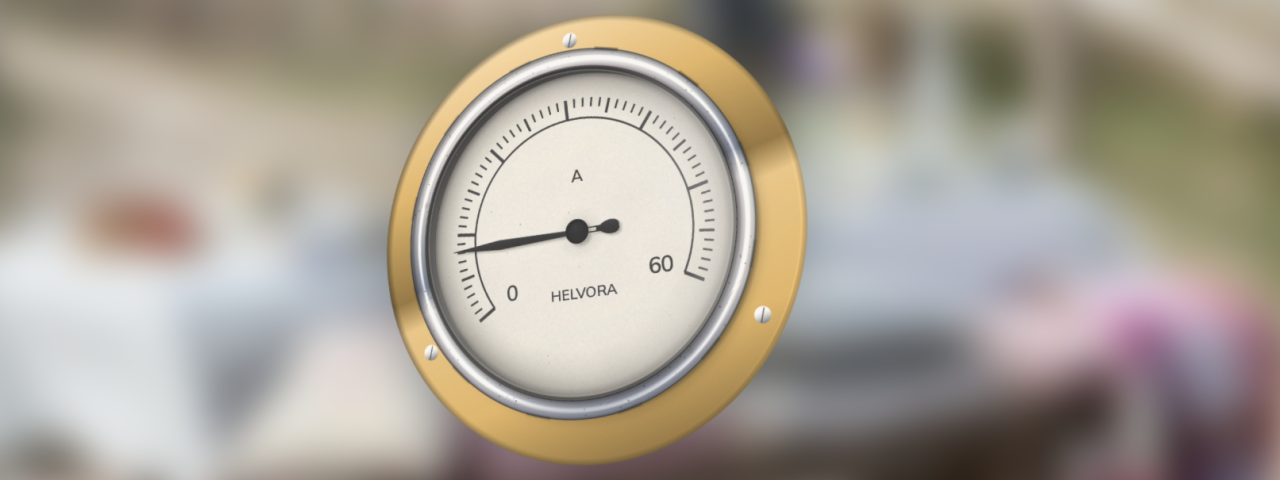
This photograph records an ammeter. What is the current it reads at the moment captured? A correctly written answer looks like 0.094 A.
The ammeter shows 8 A
